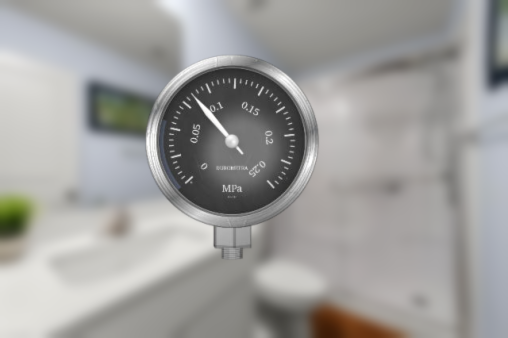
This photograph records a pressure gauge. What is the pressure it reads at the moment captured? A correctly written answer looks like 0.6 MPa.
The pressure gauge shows 0.085 MPa
